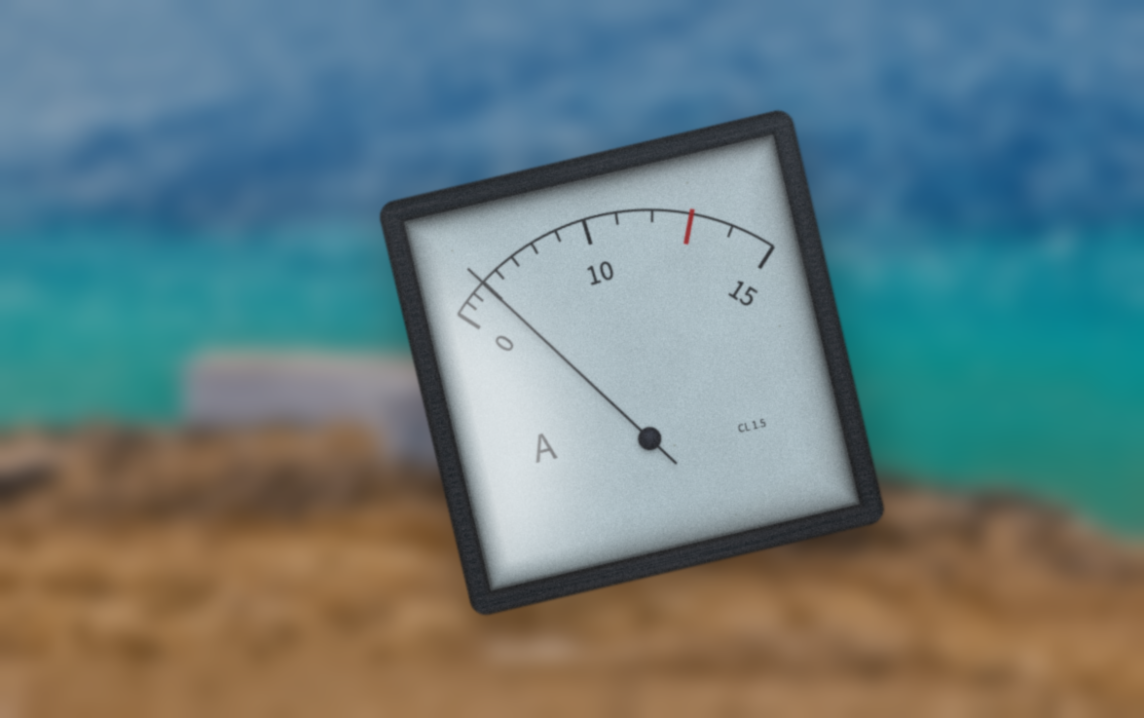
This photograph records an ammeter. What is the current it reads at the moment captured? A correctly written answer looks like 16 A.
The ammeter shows 5 A
